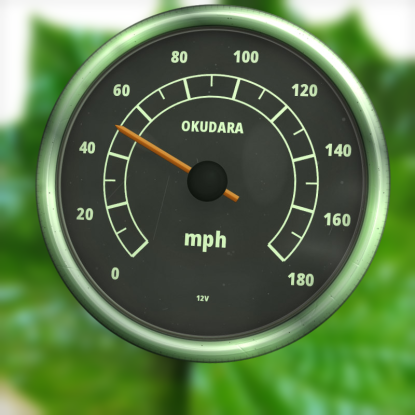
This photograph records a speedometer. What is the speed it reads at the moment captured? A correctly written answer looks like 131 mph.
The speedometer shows 50 mph
